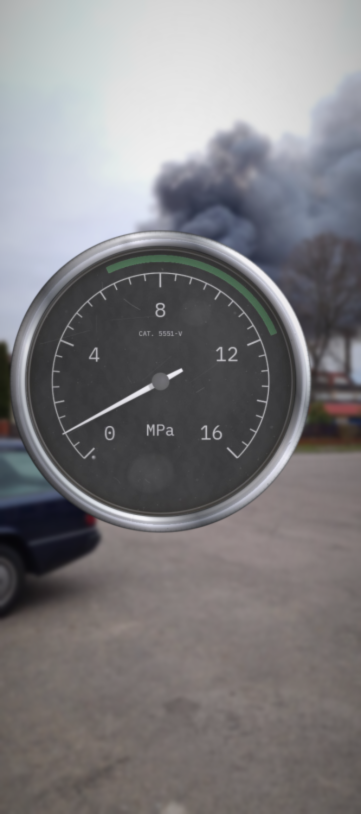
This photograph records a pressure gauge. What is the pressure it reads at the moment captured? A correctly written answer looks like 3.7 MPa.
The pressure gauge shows 1 MPa
